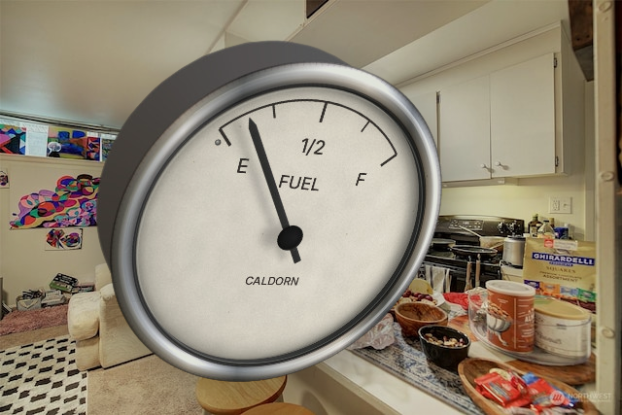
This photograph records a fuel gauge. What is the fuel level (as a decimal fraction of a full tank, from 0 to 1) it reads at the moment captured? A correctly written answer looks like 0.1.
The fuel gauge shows 0.125
